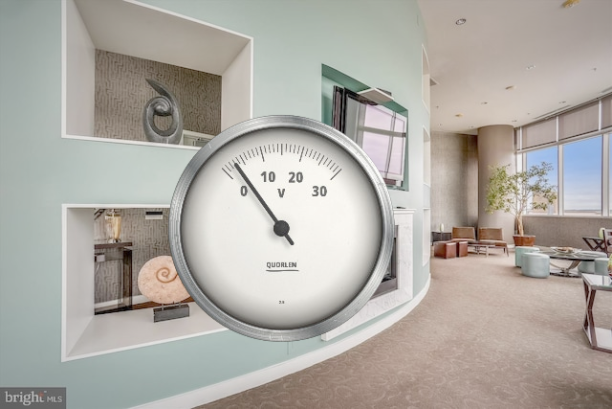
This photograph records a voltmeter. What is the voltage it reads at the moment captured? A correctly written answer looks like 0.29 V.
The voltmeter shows 3 V
